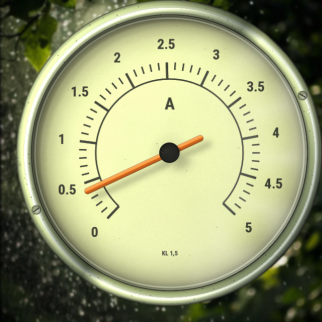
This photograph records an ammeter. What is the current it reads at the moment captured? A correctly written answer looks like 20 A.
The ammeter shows 0.4 A
